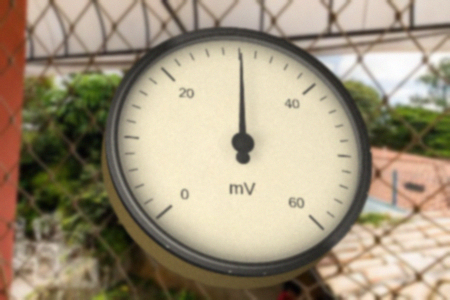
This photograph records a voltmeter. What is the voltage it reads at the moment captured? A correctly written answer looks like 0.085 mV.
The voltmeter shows 30 mV
